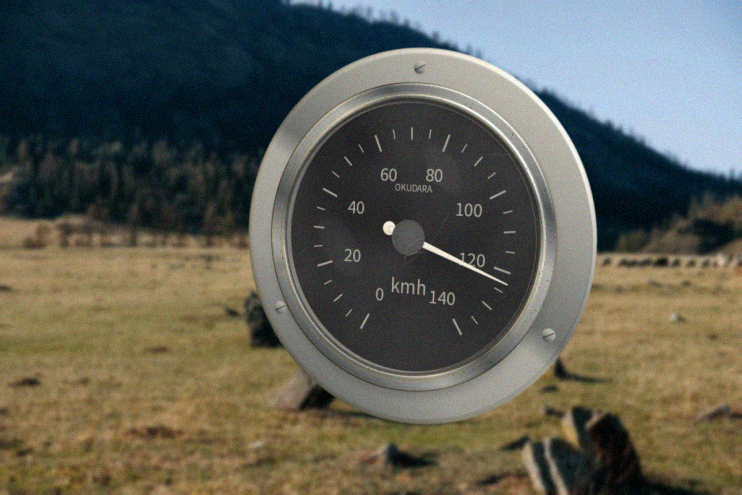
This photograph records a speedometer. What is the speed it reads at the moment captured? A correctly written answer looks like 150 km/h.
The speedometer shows 122.5 km/h
